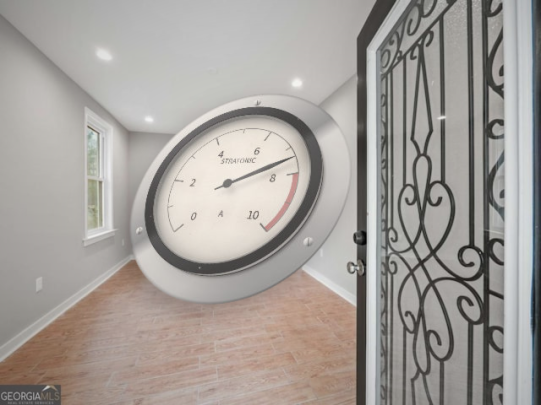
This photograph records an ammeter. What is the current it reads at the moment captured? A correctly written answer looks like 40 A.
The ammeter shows 7.5 A
